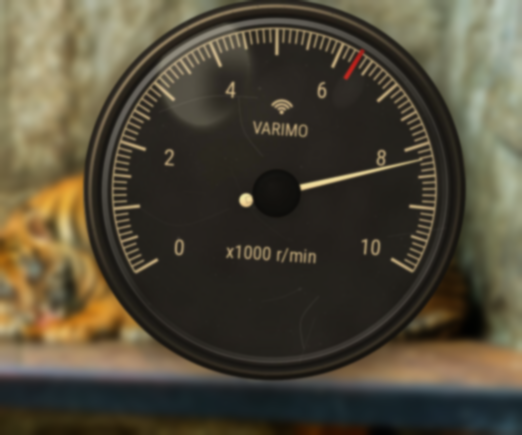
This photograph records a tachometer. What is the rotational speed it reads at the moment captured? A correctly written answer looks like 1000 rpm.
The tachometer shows 8200 rpm
